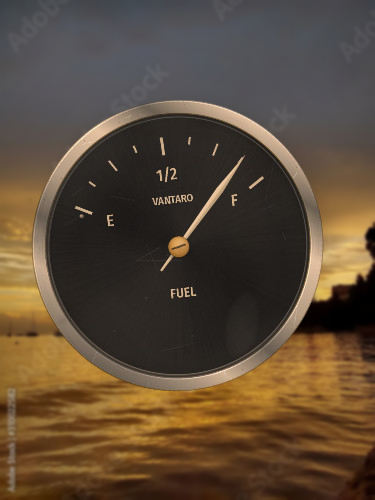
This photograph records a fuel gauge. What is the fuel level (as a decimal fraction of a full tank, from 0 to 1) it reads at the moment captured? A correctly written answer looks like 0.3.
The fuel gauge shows 0.875
